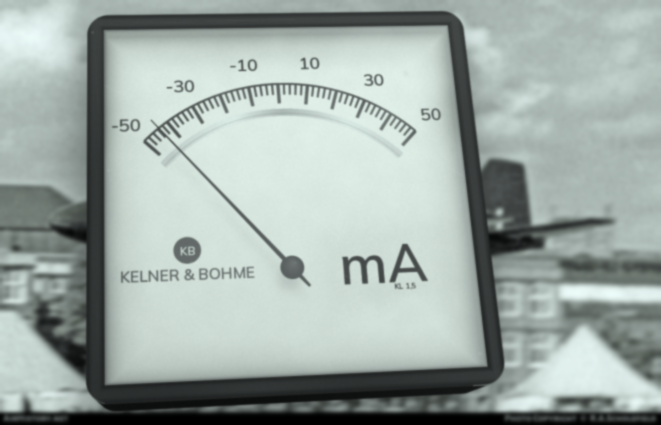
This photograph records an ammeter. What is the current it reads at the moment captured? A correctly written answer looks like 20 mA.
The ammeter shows -44 mA
